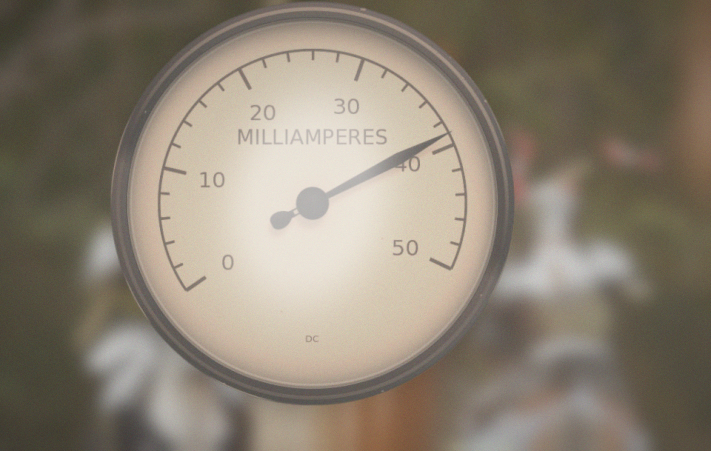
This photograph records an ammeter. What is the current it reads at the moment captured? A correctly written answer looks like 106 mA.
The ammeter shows 39 mA
